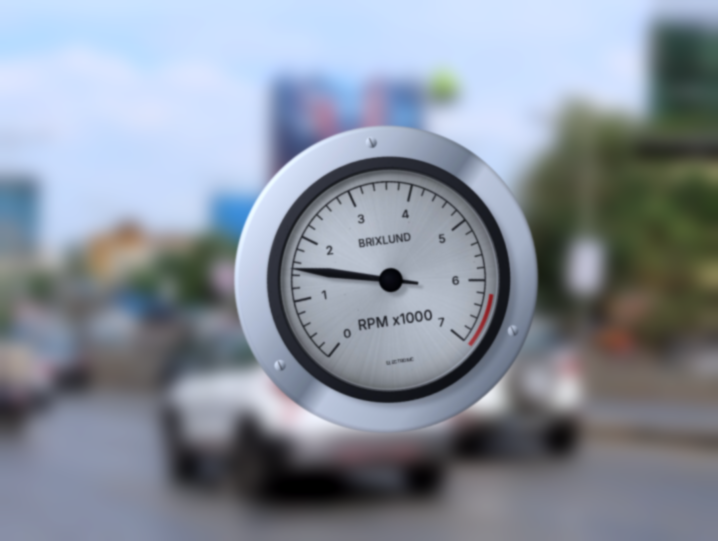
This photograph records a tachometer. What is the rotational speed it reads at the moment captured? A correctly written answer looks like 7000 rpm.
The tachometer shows 1500 rpm
